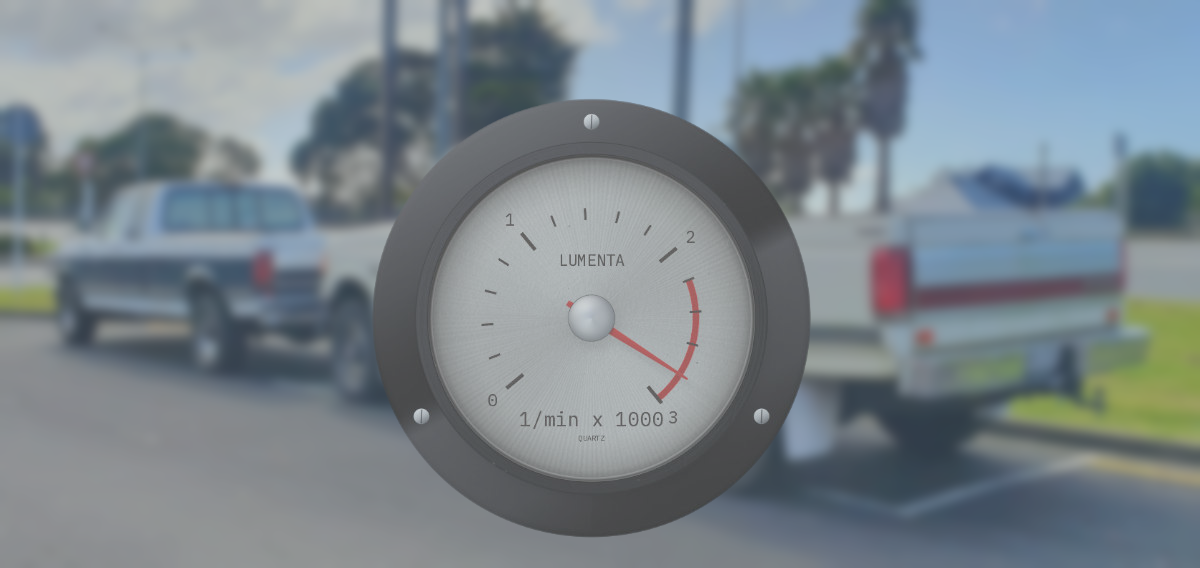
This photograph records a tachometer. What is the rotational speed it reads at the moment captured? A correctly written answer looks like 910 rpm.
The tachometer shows 2800 rpm
